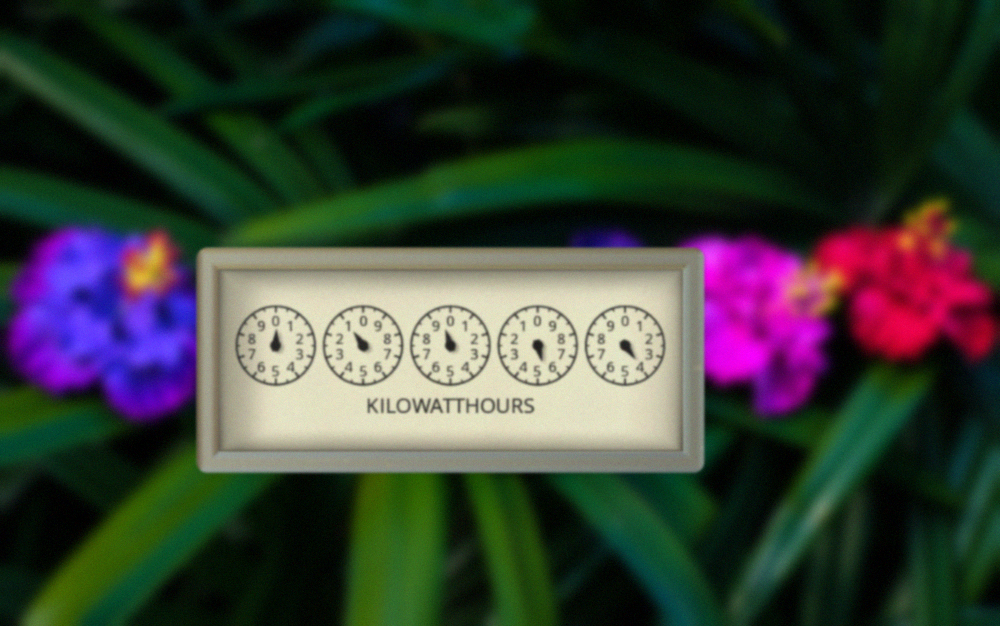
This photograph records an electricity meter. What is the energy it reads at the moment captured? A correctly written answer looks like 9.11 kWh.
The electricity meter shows 954 kWh
